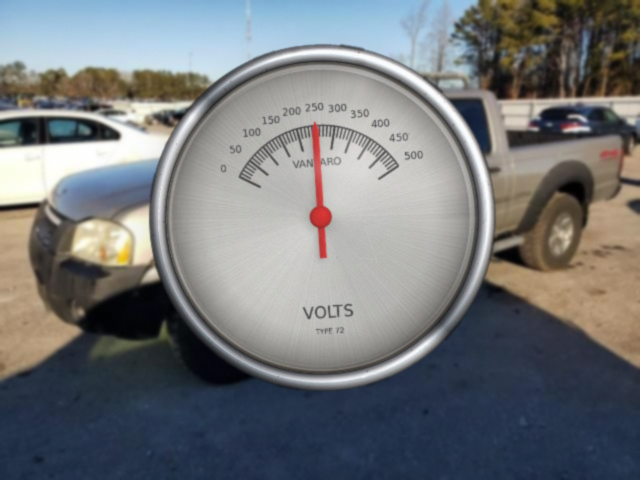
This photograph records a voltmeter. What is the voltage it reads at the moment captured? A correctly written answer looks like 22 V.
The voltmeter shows 250 V
